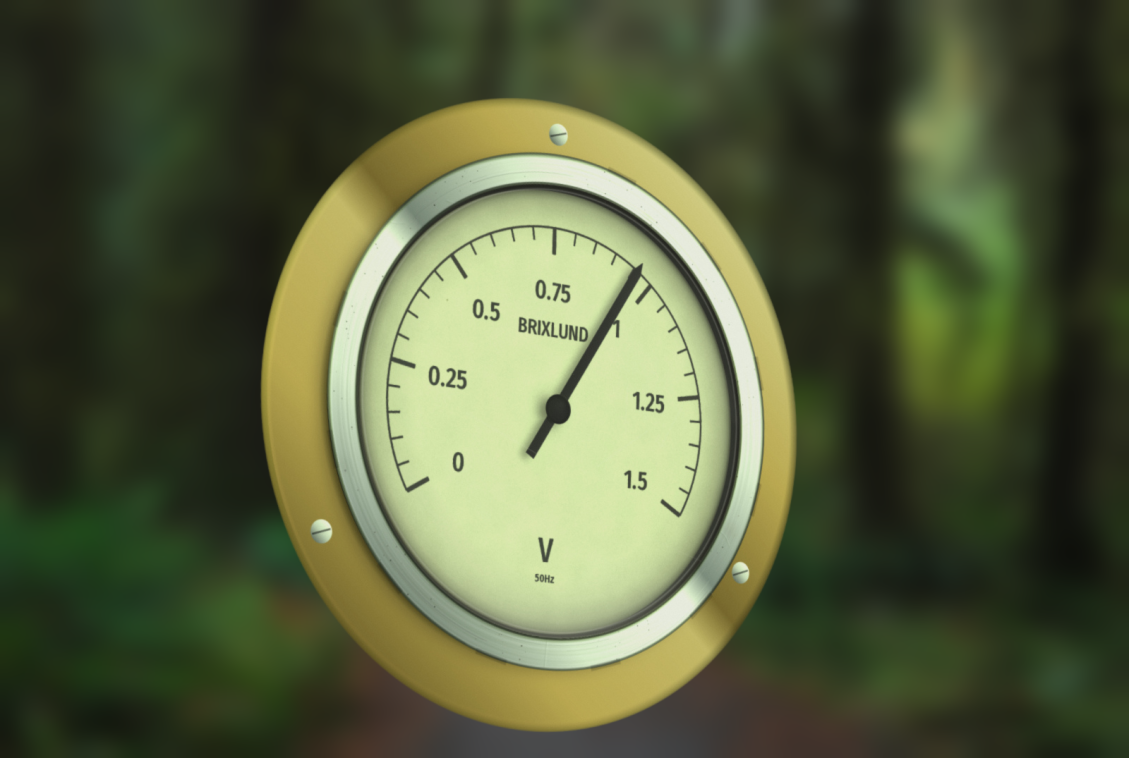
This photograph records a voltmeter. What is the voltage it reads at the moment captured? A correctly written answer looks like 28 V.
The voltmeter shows 0.95 V
